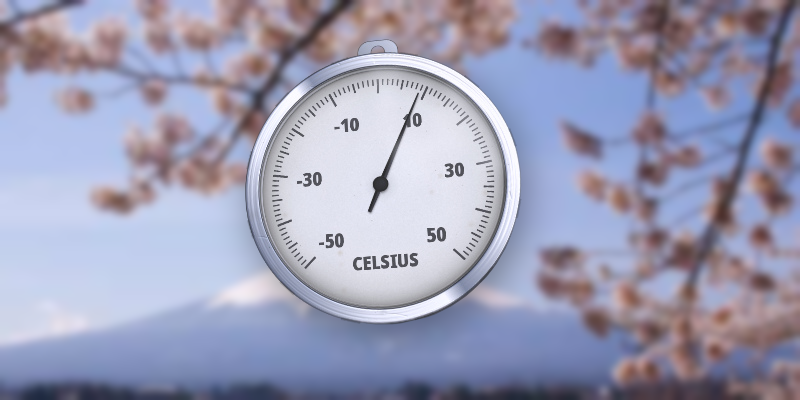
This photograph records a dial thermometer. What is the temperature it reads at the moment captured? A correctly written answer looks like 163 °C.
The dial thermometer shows 9 °C
